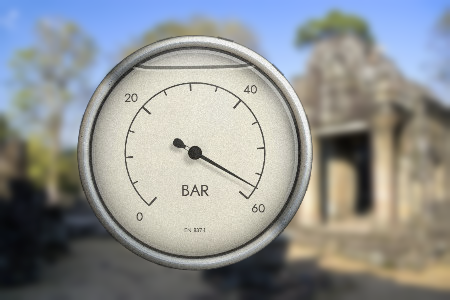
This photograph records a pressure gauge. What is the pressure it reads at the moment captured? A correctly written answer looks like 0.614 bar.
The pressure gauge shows 57.5 bar
